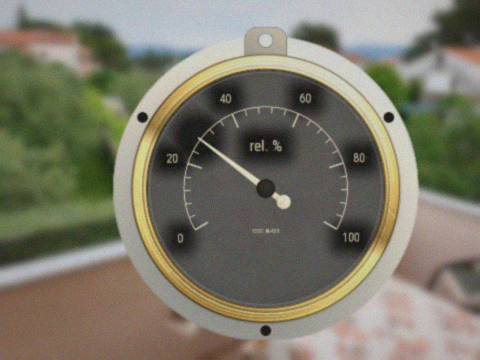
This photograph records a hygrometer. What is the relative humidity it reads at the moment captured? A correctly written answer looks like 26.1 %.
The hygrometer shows 28 %
